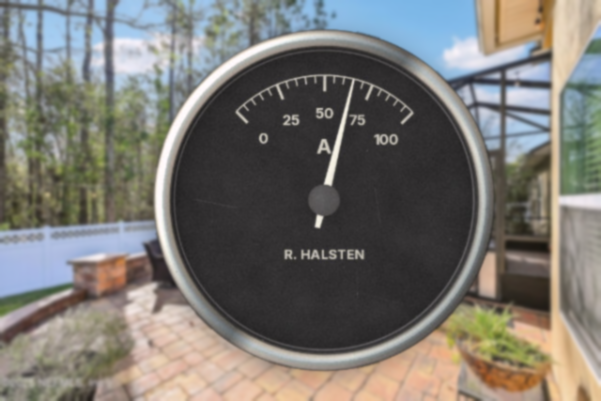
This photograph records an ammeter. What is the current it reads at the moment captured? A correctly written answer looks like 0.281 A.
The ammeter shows 65 A
